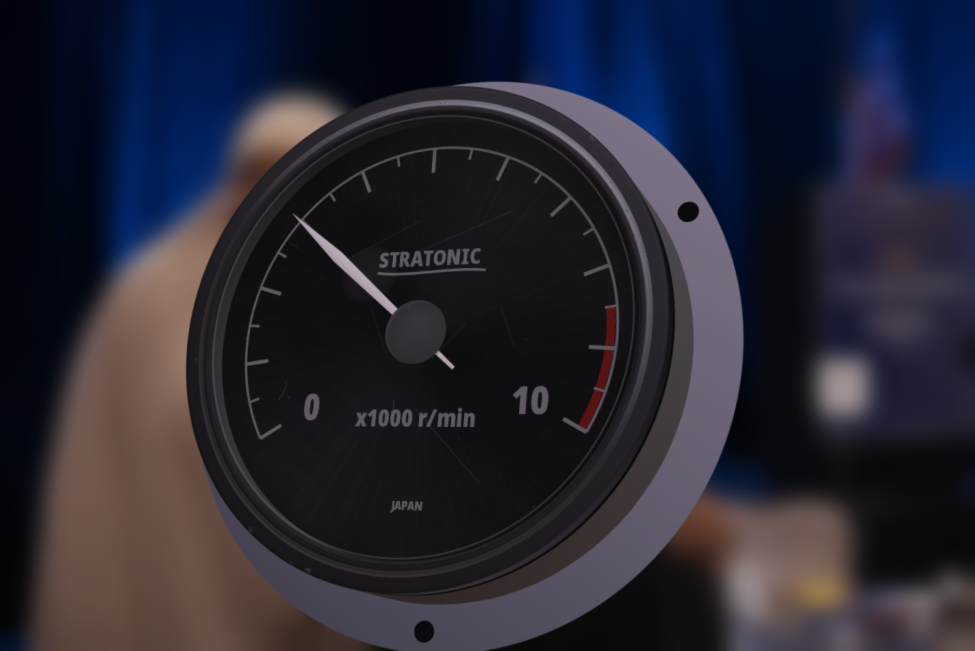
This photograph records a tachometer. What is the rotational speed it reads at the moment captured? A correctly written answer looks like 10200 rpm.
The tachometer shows 3000 rpm
